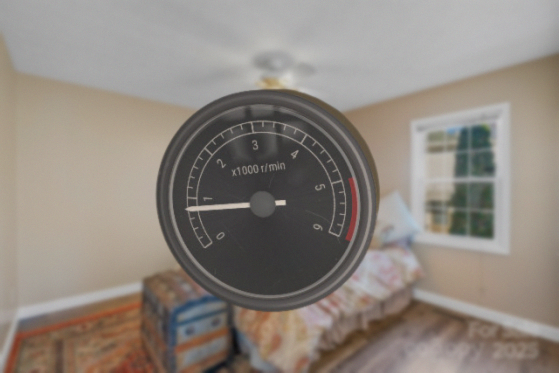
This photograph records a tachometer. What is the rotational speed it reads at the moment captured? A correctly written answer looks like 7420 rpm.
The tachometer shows 800 rpm
